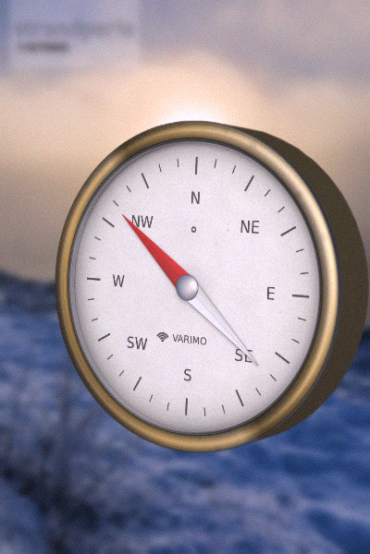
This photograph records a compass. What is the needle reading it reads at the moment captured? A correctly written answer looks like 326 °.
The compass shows 310 °
